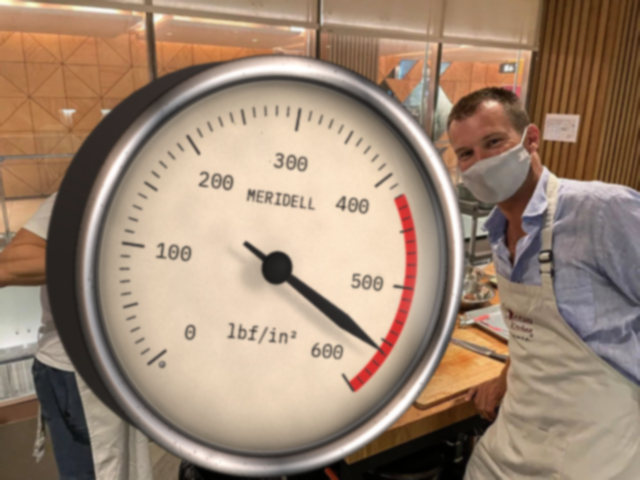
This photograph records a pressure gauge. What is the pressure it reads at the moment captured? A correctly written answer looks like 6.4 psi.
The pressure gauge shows 560 psi
